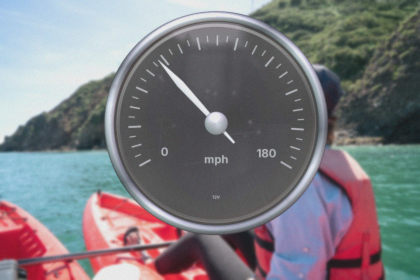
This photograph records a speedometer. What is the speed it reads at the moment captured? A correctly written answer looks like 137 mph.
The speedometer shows 57.5 mph
